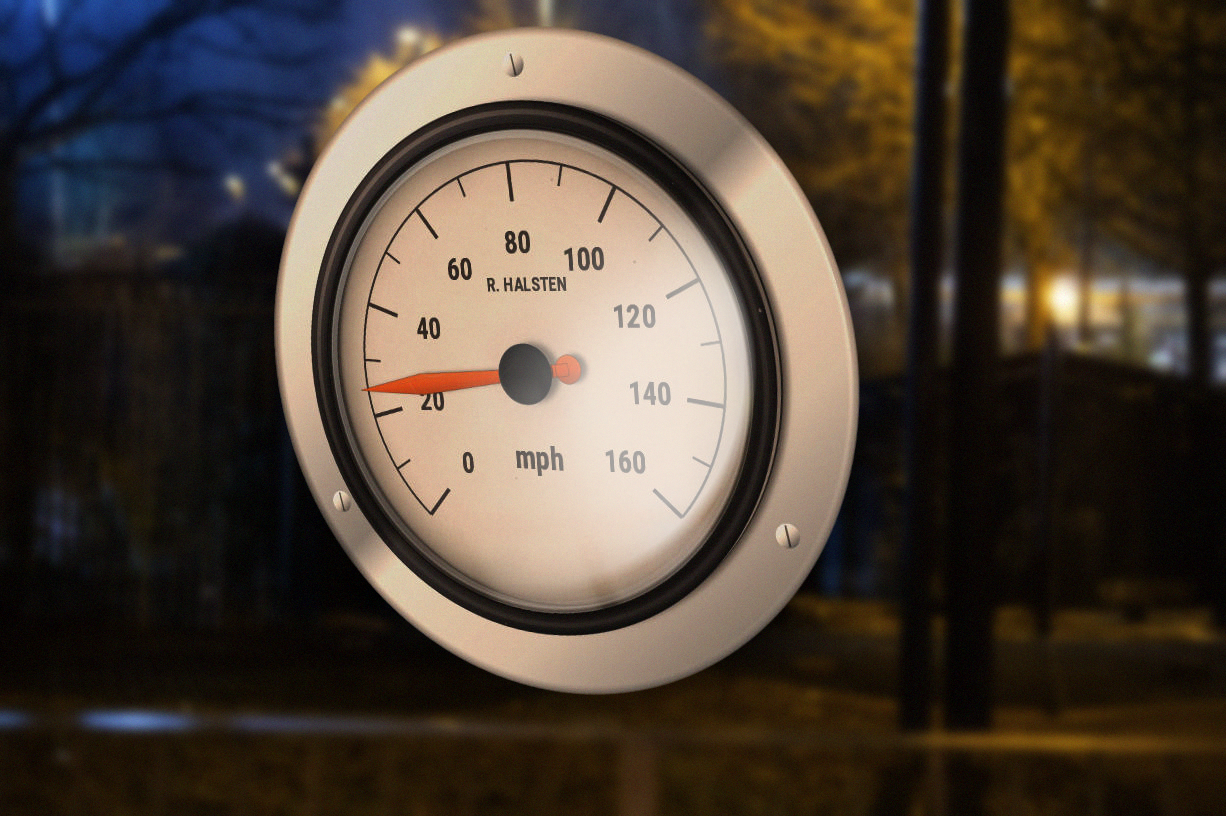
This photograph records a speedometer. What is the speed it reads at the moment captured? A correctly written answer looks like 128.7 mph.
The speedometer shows 25 mph
